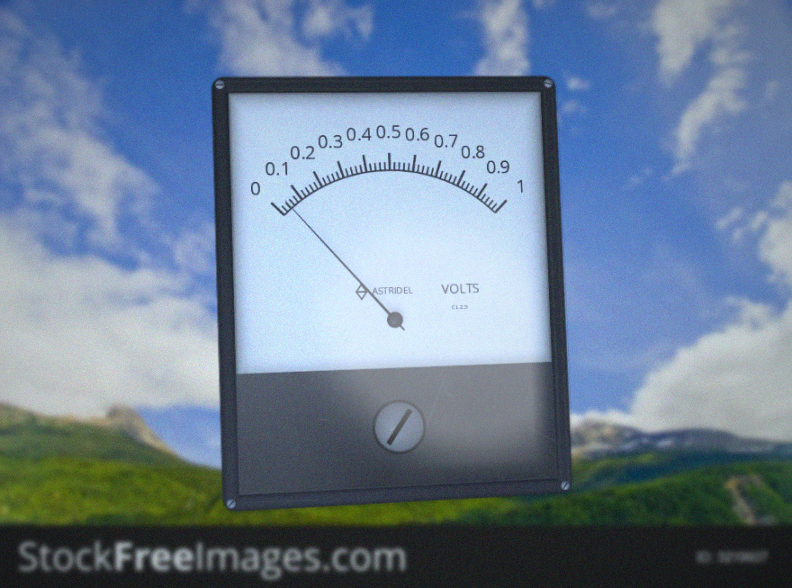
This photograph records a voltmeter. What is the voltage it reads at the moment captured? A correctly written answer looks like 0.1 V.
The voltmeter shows 0.04 V
